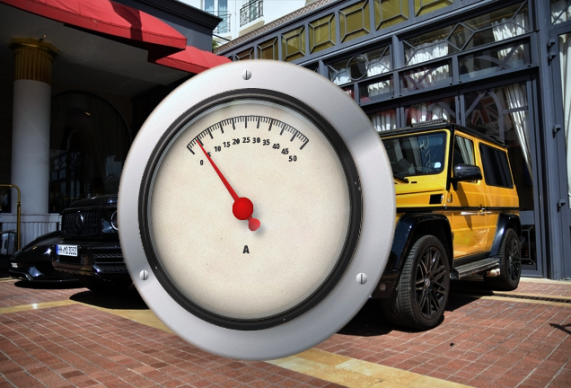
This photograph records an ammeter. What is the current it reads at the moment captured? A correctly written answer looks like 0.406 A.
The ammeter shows 5 A
